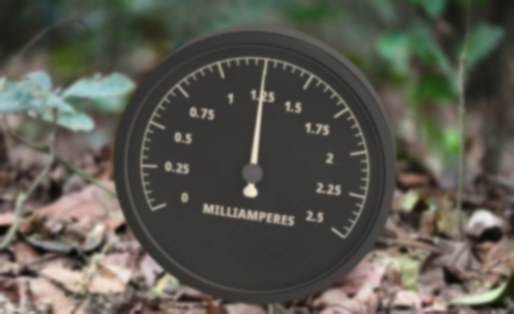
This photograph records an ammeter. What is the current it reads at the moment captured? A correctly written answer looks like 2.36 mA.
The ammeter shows 1.25 mA
